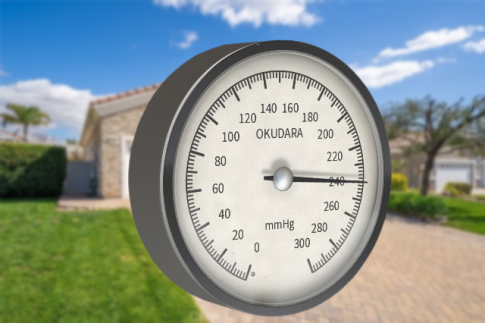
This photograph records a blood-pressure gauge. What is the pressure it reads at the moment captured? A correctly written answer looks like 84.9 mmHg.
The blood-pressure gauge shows 240 mmHg
